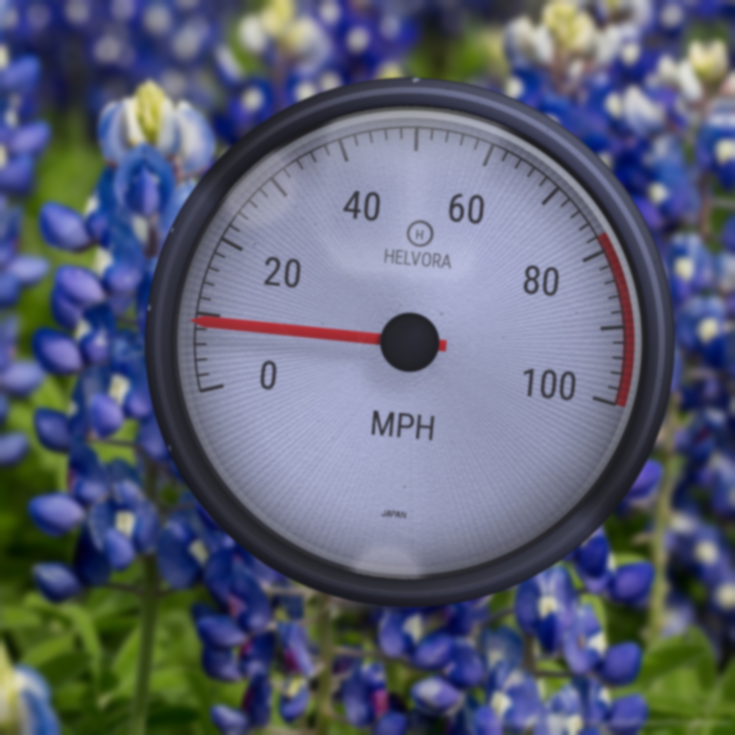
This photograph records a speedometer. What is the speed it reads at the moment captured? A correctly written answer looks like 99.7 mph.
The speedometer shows 9 mph
